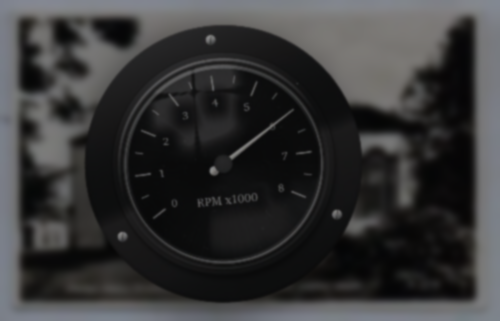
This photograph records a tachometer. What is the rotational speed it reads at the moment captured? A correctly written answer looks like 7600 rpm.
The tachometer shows 6000 rpm
